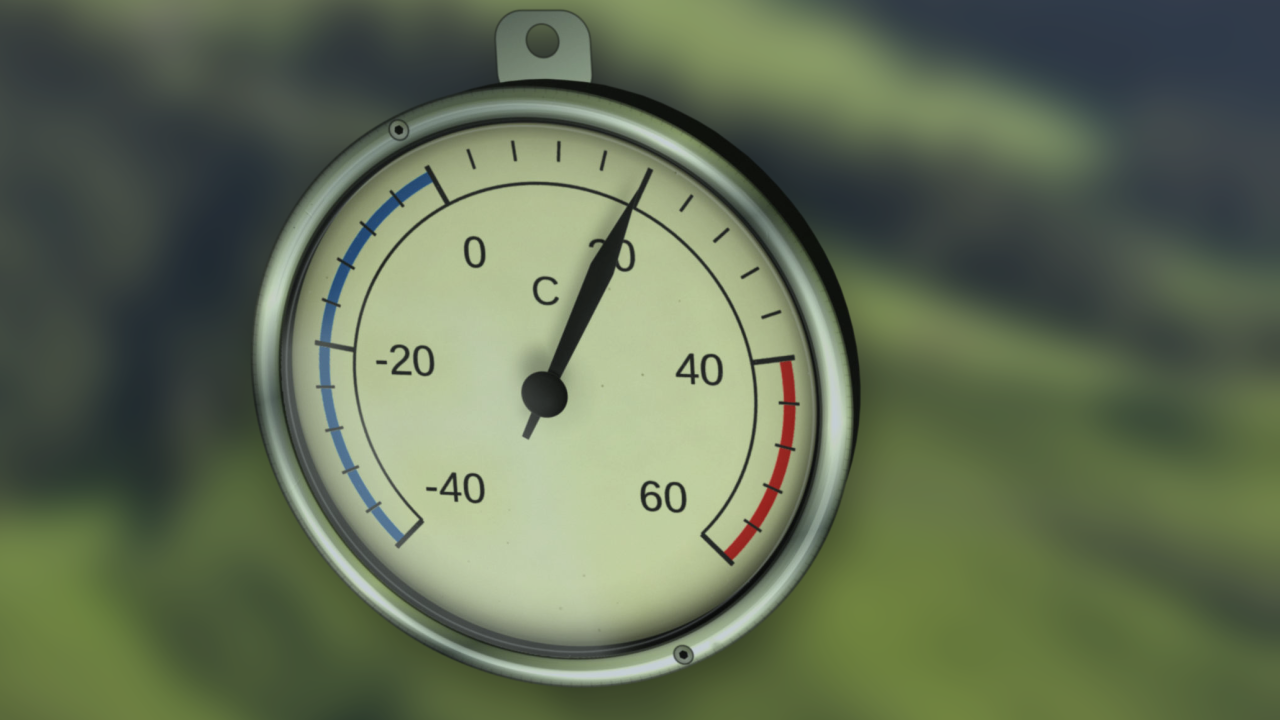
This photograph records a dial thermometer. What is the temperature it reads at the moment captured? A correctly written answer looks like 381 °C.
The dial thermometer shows 20 °C
